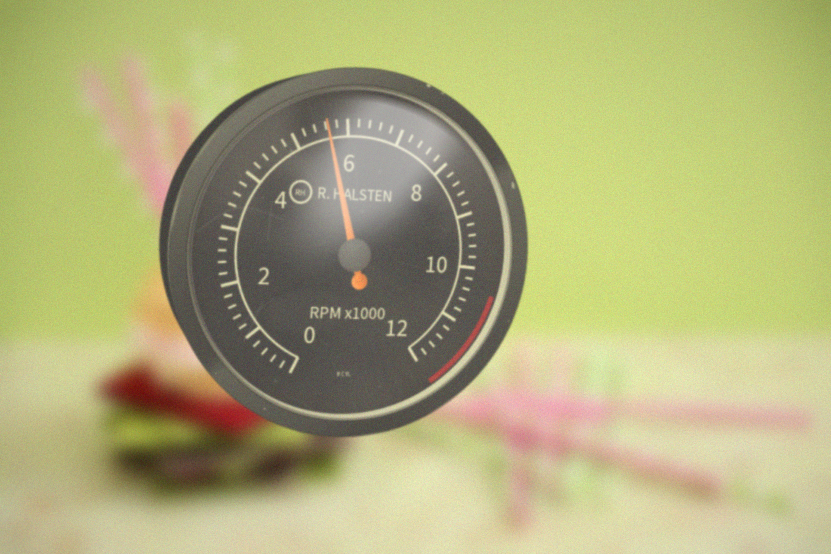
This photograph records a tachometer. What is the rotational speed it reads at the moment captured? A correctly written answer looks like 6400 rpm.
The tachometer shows 5600 rpm
